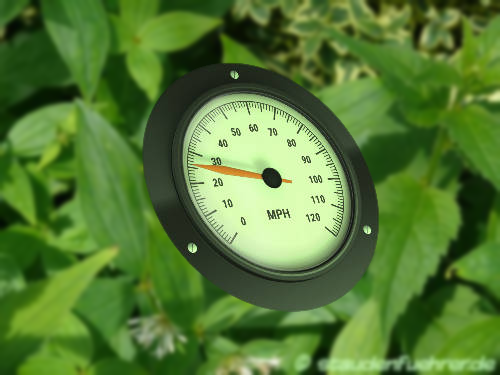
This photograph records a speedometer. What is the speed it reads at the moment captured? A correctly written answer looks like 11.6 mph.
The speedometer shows 25 mph
